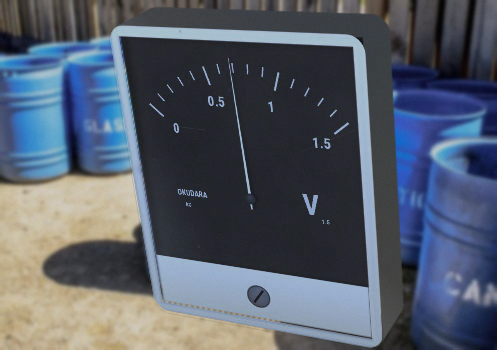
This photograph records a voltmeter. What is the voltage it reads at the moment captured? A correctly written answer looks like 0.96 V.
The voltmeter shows 0.7 V
